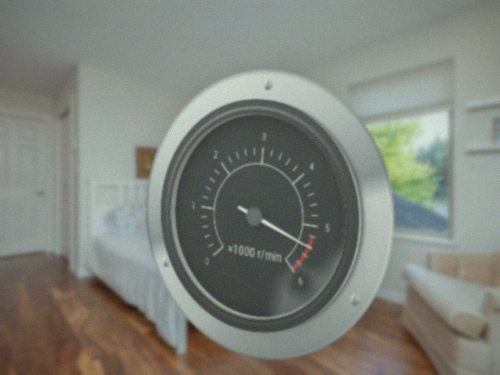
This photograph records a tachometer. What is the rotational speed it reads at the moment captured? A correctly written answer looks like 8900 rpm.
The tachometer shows 5400 rpm
